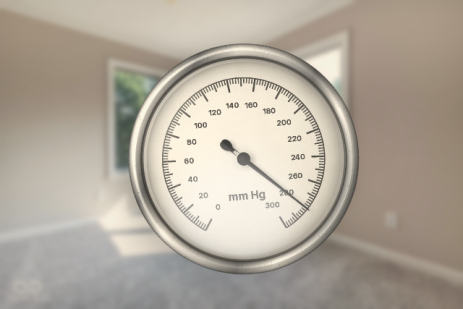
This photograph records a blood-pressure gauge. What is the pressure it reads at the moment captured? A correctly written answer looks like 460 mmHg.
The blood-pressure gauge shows 280 mmHg
